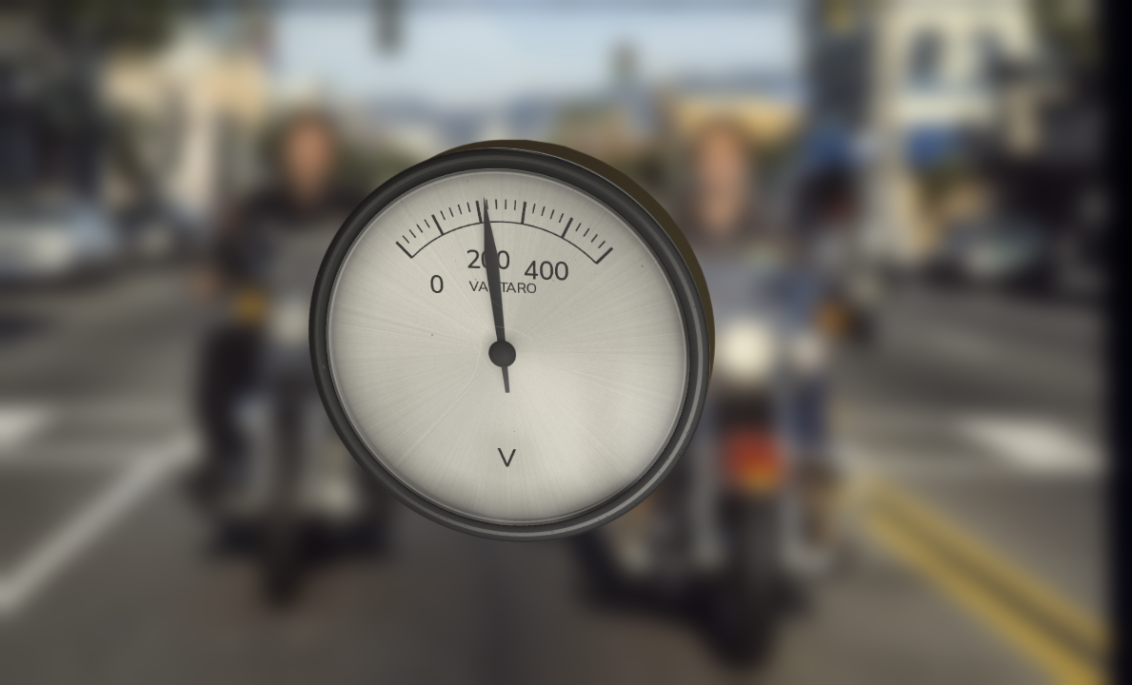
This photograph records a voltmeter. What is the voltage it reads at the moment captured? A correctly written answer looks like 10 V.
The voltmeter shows 220 V
